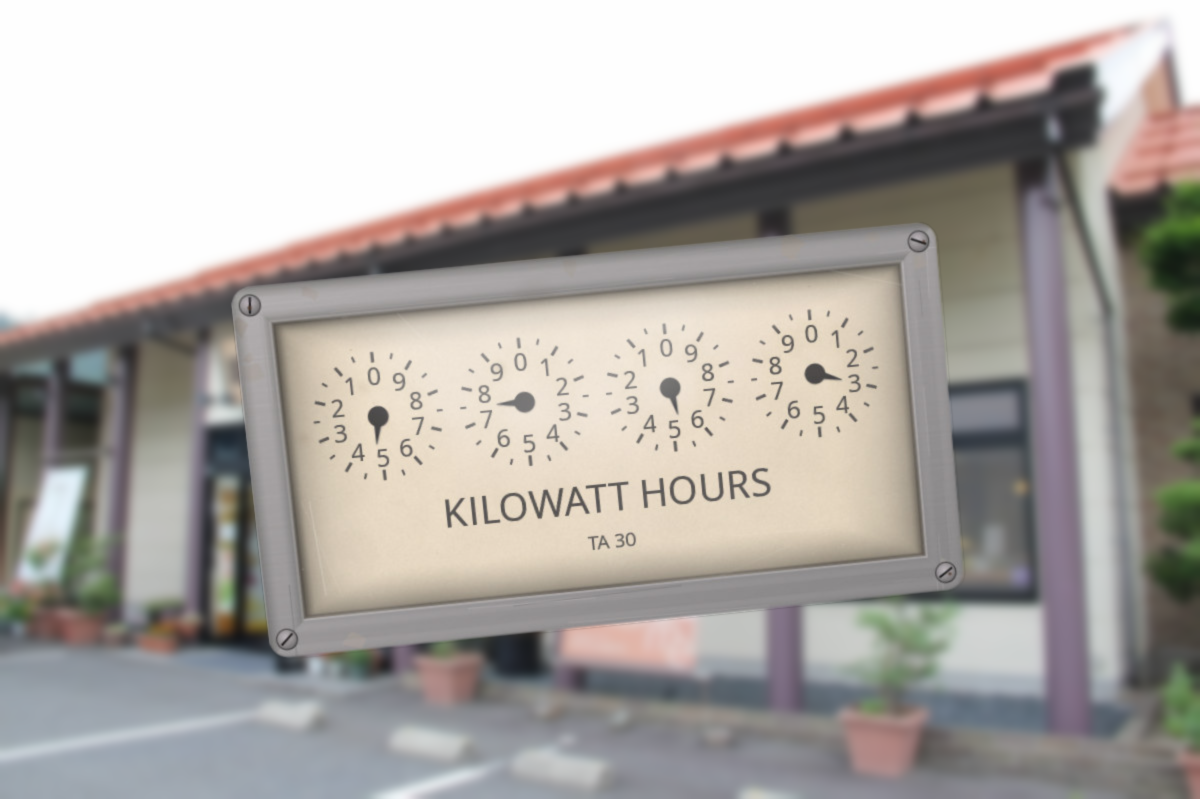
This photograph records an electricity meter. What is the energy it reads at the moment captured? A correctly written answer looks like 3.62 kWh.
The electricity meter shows 4753 kWh
